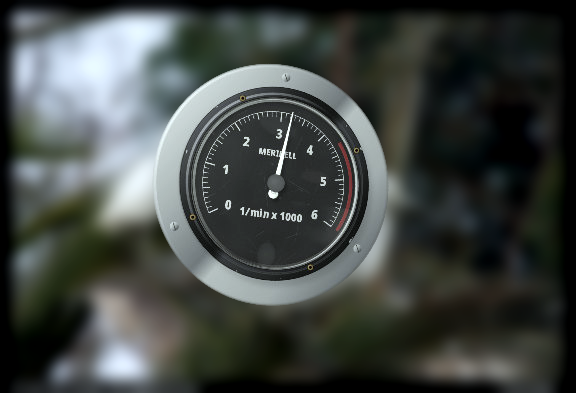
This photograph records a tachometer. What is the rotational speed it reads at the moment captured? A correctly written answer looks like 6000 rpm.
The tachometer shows 3200 rpm
